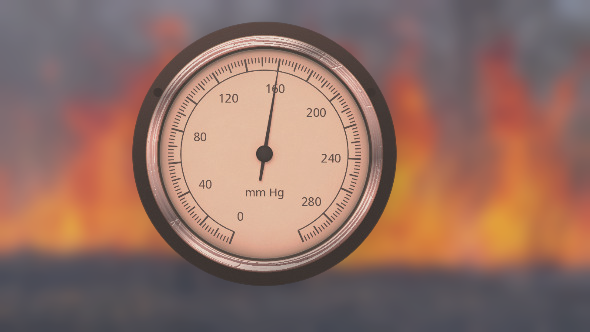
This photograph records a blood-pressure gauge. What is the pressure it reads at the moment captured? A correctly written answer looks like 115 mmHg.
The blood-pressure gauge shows 160 mmHg
